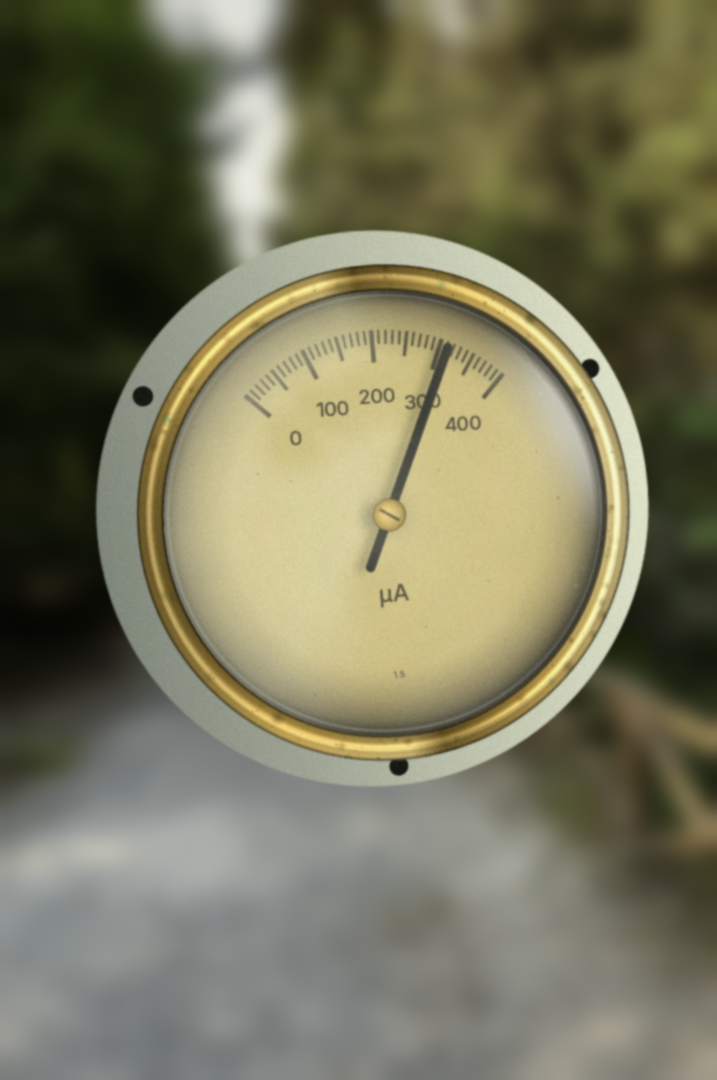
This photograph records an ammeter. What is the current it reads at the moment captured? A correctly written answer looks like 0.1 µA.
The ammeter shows 310 µA
